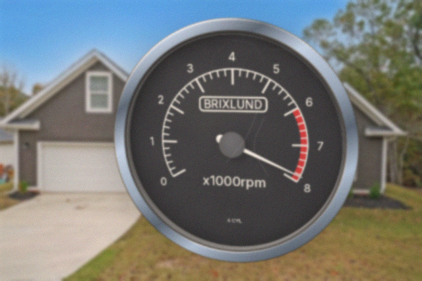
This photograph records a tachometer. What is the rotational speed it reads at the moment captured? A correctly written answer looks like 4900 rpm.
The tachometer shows 7800 rpm
